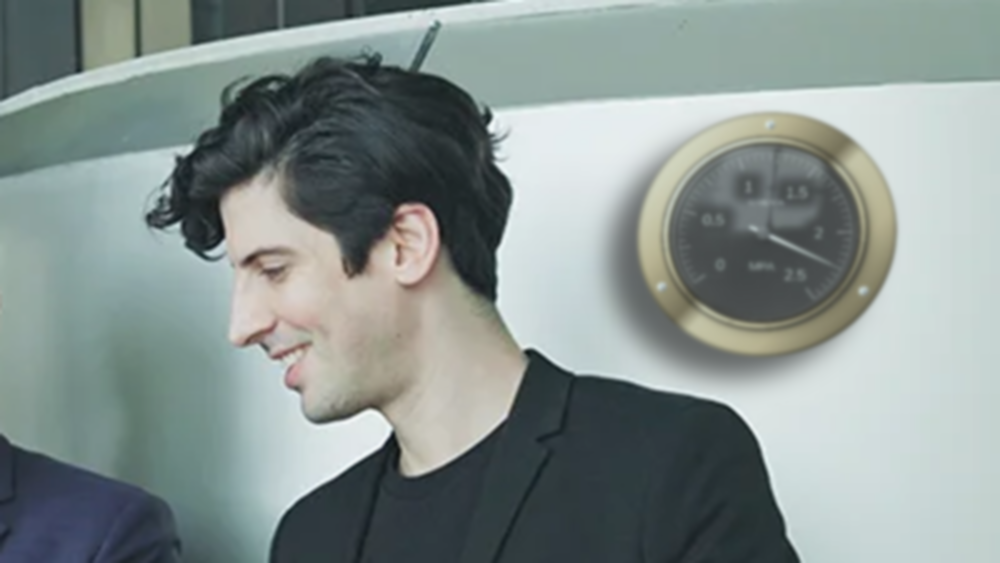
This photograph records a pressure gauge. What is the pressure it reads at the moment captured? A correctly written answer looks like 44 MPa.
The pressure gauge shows 2.25 MPa
